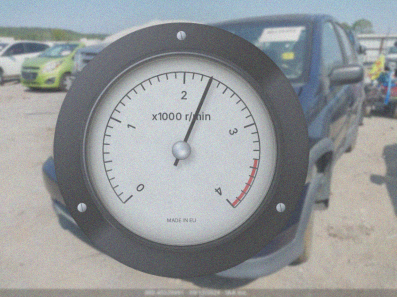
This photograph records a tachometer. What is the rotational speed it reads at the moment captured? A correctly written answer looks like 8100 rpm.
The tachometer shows 2300 rpm
